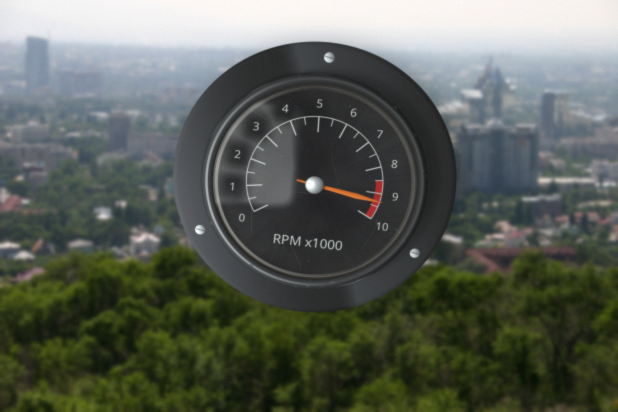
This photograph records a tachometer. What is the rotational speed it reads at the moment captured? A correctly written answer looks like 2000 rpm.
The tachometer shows 9250 rpm
